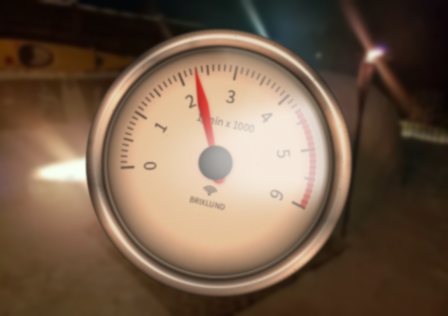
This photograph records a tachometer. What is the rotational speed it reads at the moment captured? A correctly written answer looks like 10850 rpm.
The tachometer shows 2300 rpm
